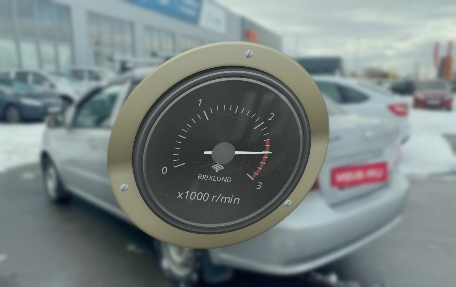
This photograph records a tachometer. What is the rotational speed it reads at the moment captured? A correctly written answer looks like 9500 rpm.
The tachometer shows 2500 rpm
